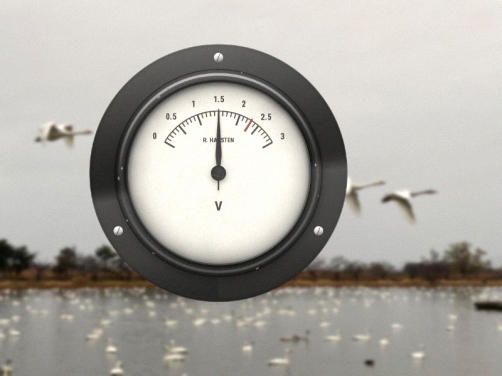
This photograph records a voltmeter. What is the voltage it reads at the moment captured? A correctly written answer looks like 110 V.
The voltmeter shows 1.5 V
